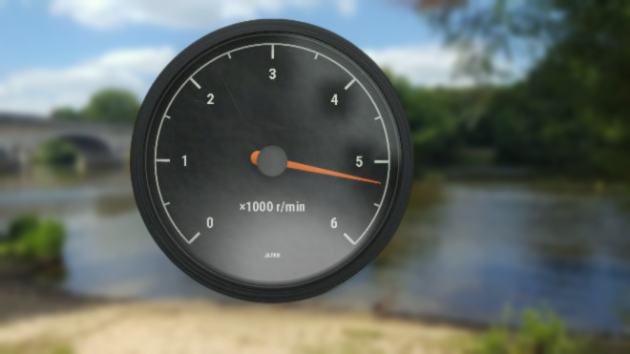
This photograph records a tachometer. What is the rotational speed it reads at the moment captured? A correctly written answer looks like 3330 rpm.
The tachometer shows 5250 rpm
